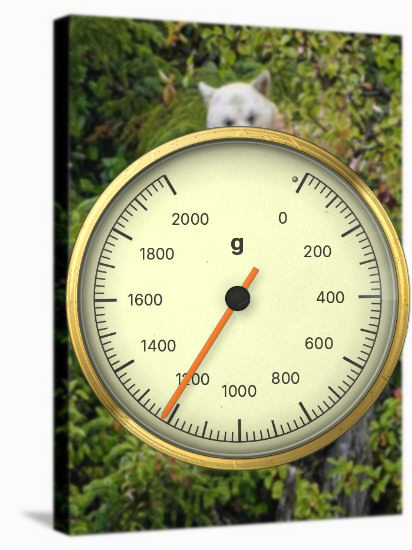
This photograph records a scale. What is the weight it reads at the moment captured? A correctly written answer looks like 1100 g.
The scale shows 1220 g
